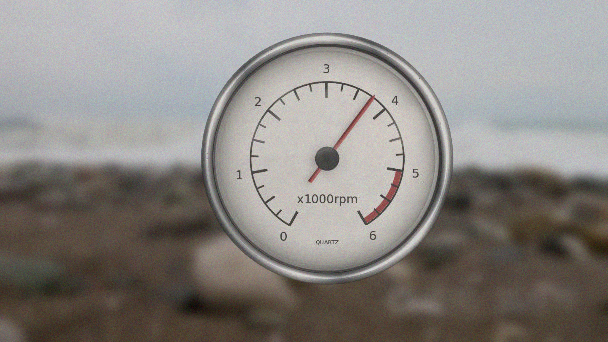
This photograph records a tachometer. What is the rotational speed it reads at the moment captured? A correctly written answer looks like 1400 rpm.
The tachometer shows 3750 rpm
